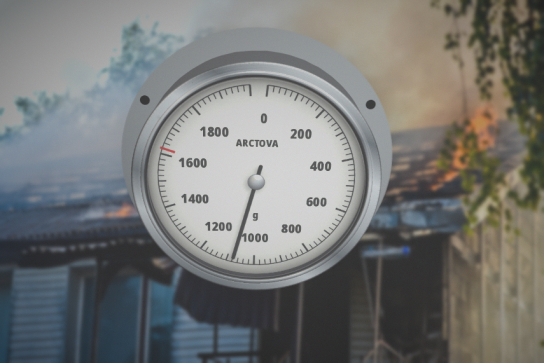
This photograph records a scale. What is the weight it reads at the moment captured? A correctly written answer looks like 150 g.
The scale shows 1080 g
